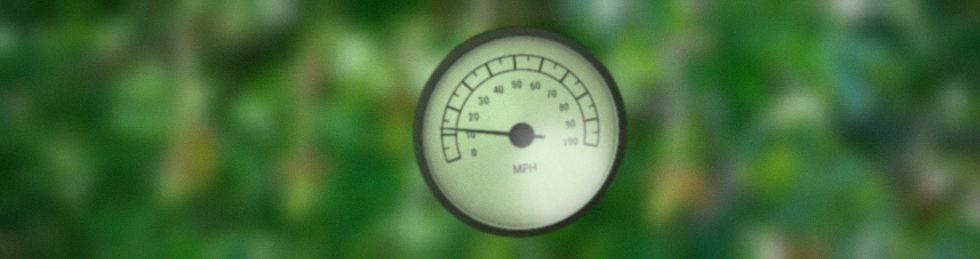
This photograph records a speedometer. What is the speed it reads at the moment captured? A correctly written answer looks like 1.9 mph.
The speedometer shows 12.5 mph
